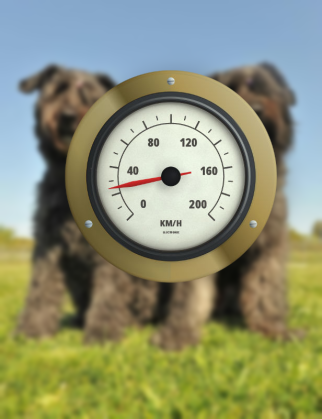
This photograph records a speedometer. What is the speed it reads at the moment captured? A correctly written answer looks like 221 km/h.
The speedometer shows 25 km/h
